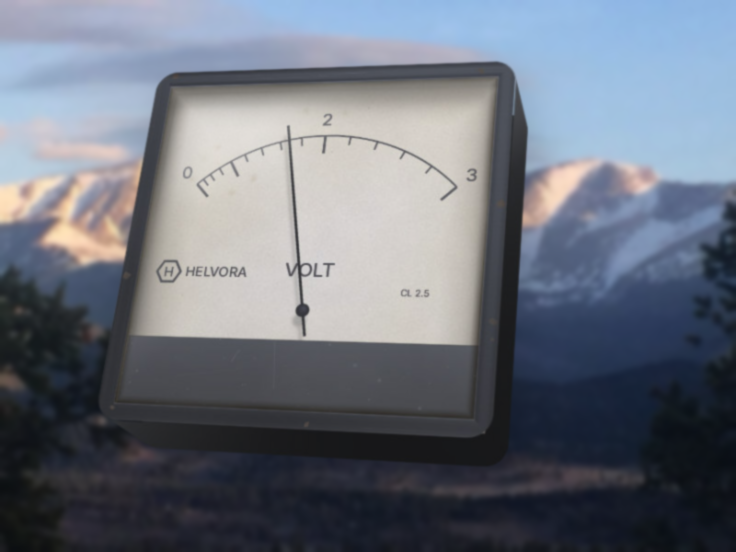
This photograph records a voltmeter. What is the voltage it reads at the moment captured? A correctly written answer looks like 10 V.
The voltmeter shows 1.7 V
